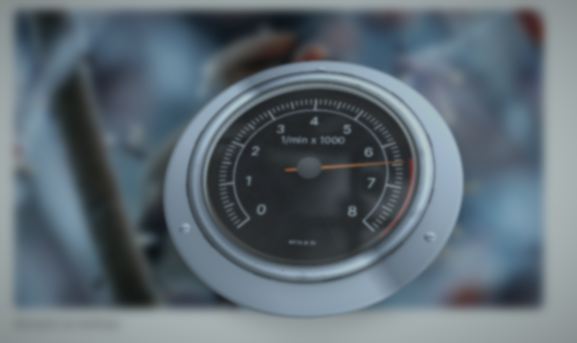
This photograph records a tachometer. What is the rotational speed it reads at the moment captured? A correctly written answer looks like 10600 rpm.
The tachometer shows 6500 rpm
